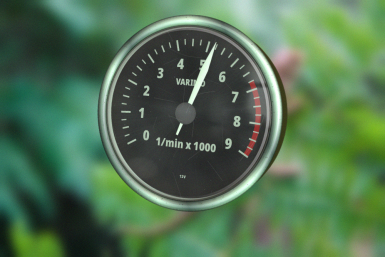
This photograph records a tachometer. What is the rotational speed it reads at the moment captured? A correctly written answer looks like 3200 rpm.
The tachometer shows 5250 rpm
